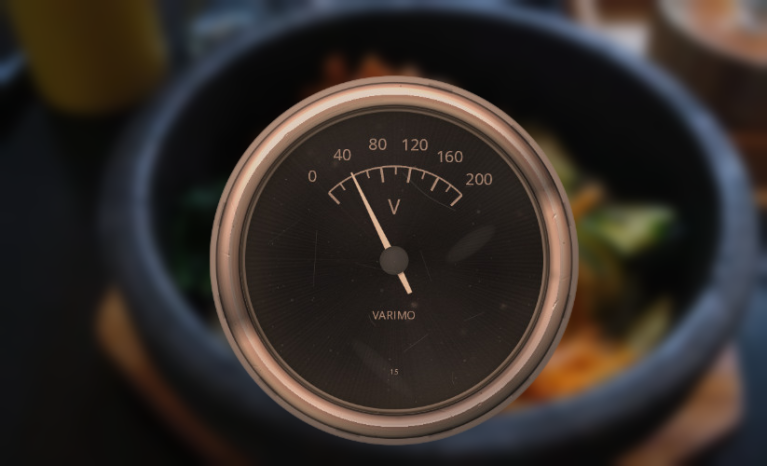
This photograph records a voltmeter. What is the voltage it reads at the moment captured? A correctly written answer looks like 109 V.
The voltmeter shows 40 V
